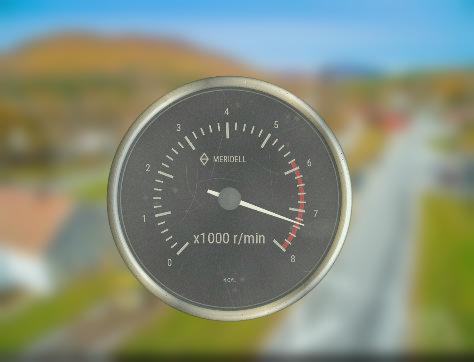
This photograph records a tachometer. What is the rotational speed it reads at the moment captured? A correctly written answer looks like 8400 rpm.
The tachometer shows 7300 rpm
